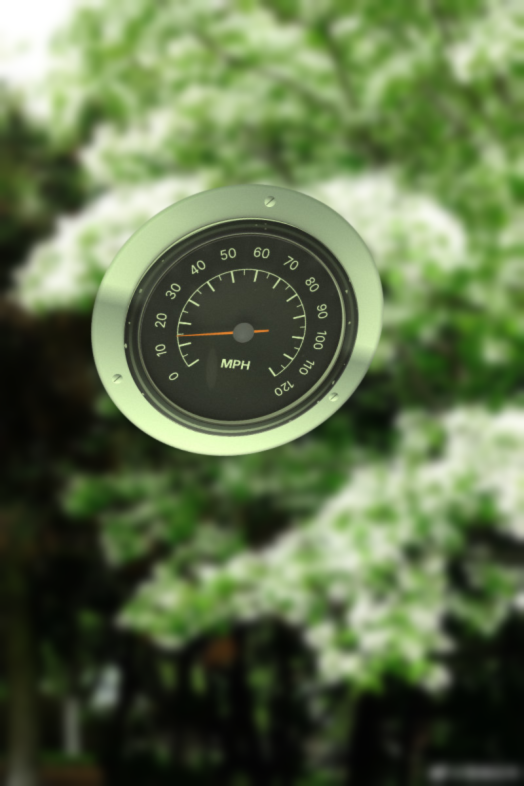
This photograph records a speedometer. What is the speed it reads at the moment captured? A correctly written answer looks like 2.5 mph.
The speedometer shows 15 mph
